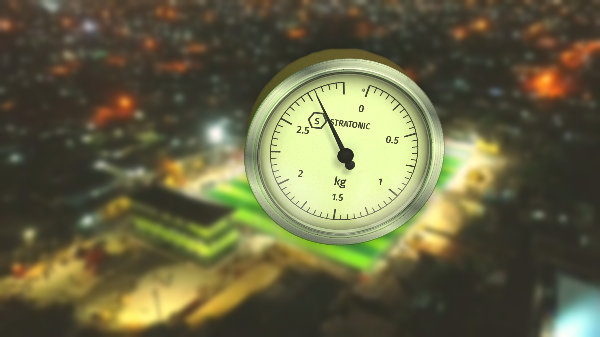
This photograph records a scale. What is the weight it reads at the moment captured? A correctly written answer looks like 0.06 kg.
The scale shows 2.8 kg
